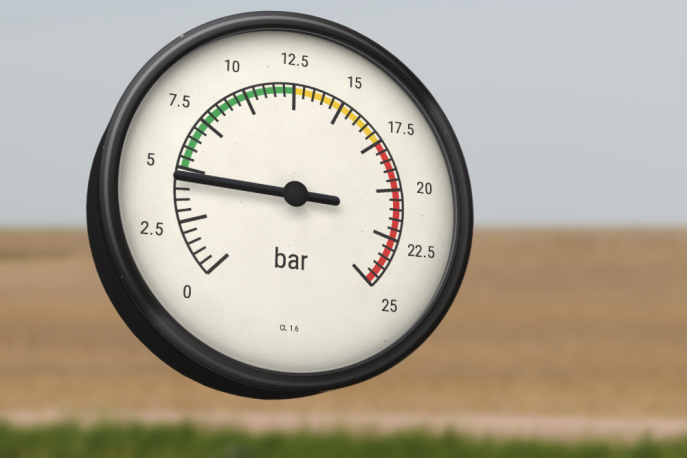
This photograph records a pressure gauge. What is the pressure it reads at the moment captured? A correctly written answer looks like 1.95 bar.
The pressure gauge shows 4.5 bar
